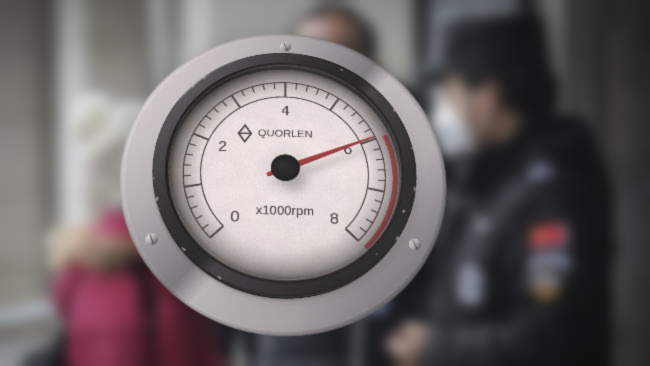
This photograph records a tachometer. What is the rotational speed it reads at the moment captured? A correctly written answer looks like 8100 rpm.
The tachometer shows 6000 rpm
